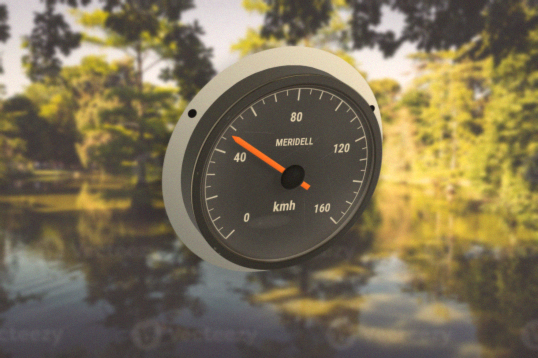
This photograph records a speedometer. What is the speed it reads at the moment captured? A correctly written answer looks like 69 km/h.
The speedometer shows 47.5 km/h
